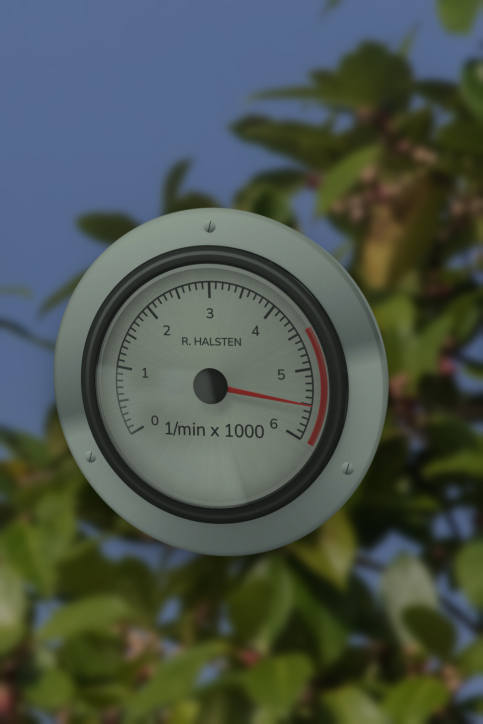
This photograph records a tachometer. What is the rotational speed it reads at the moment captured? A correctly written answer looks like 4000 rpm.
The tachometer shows 5500 rpm
